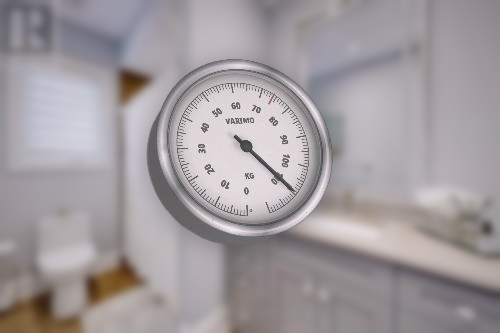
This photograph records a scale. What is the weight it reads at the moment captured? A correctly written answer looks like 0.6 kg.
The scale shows 110 kg
